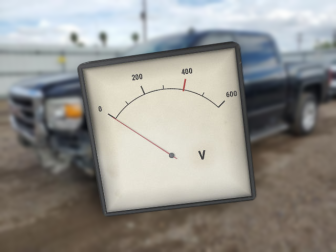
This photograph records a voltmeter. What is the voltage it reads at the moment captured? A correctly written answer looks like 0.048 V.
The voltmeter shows 0 V
